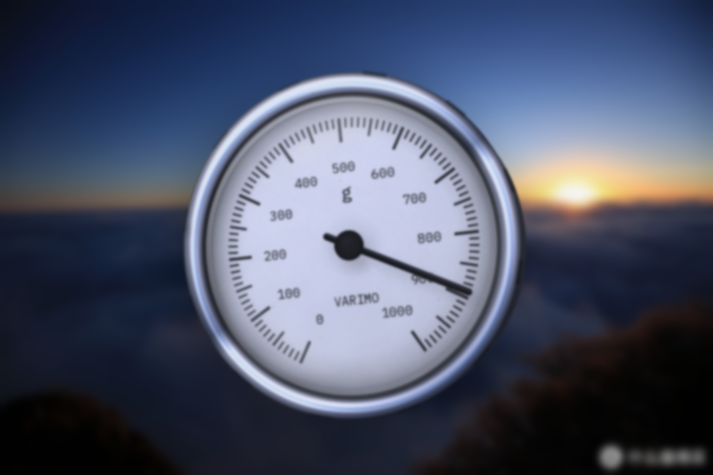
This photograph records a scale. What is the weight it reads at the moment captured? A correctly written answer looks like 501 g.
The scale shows 890 g
